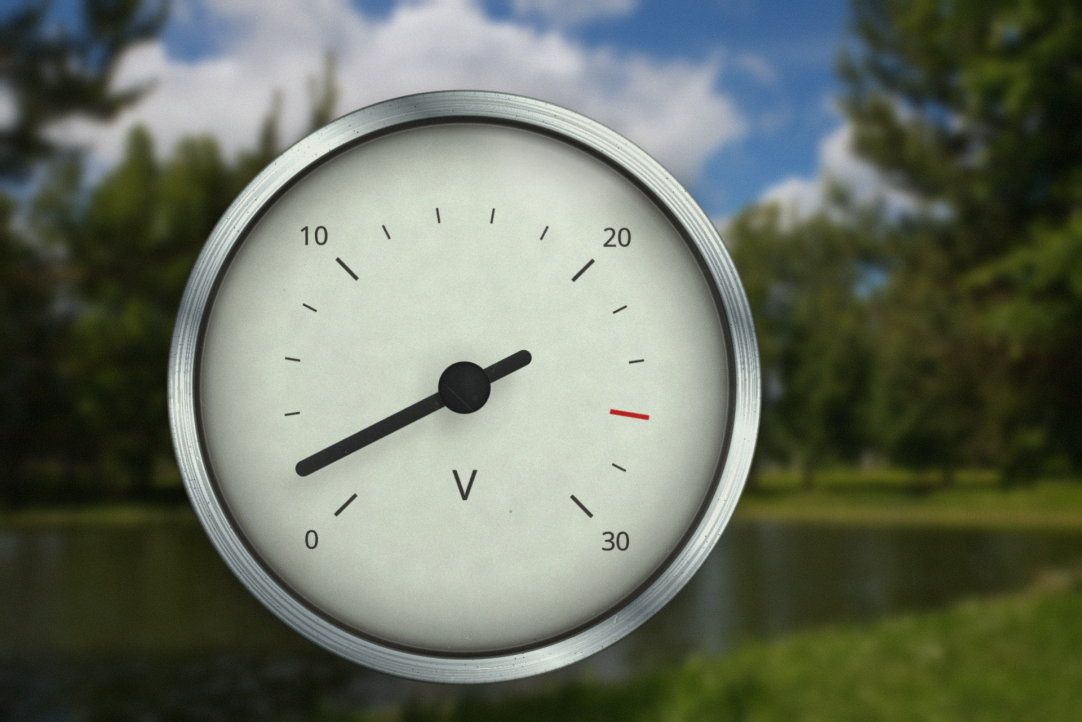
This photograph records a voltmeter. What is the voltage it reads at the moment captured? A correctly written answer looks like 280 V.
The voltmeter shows 2 V
